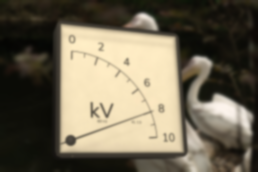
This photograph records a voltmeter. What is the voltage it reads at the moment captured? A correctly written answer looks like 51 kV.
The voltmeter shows 8 kV
